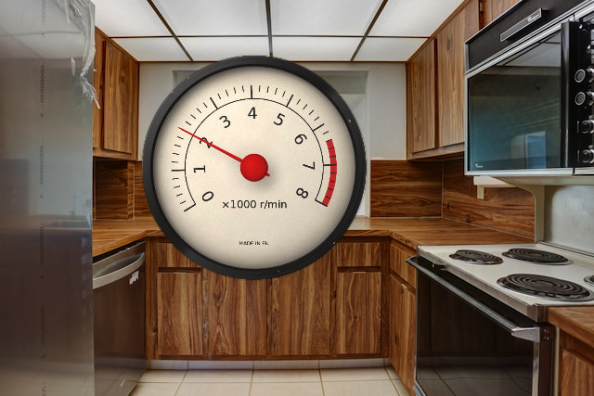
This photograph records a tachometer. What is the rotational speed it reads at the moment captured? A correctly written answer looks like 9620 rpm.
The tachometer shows 2000 rpm
